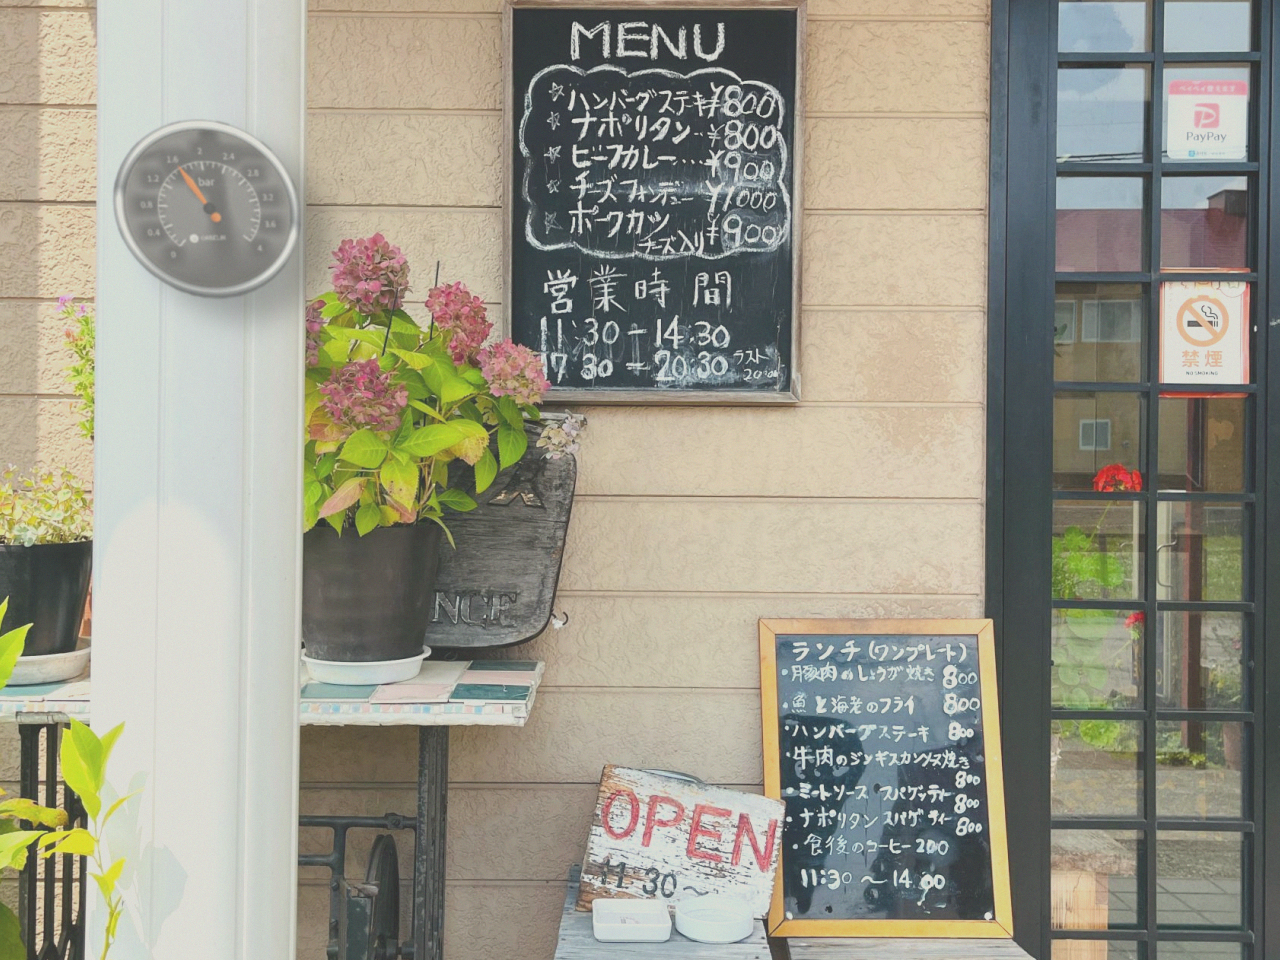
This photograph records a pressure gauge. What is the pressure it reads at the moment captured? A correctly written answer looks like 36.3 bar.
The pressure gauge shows 1.6 bar
